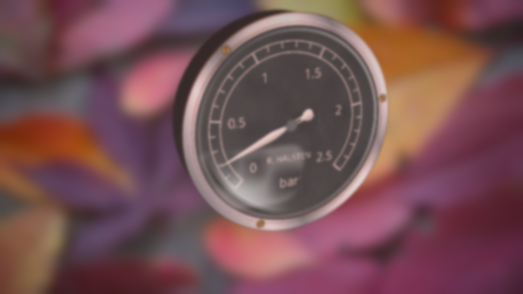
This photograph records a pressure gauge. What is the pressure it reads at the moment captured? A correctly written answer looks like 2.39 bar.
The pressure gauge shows 0.2 bar
